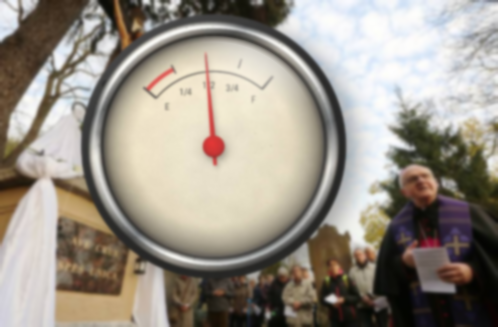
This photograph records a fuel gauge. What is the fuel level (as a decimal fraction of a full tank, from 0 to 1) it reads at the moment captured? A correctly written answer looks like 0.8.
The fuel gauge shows 0.5
